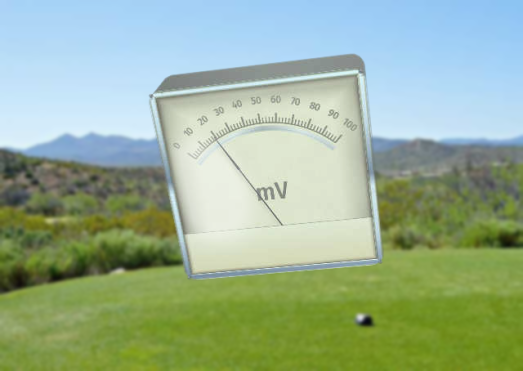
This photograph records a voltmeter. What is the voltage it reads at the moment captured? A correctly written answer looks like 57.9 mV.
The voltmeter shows 20 mV
